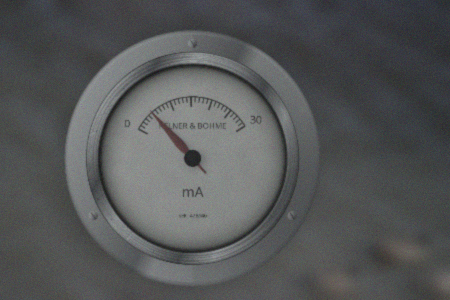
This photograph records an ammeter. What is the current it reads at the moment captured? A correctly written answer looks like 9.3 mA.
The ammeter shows 5 mA
